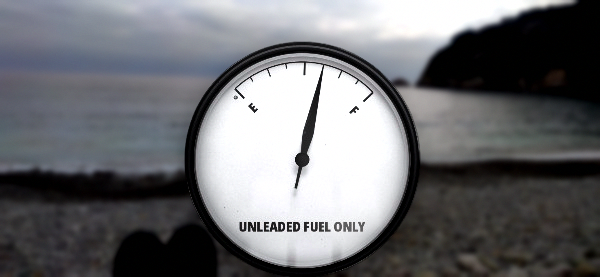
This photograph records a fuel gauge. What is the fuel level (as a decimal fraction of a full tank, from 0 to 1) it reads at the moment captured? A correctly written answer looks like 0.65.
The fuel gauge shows 0.625
